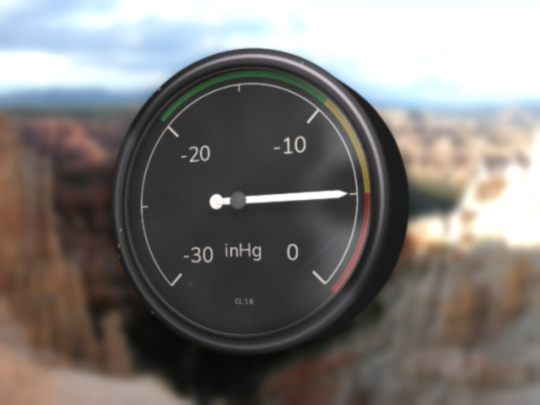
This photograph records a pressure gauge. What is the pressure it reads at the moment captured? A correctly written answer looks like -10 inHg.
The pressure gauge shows -5 inHg
